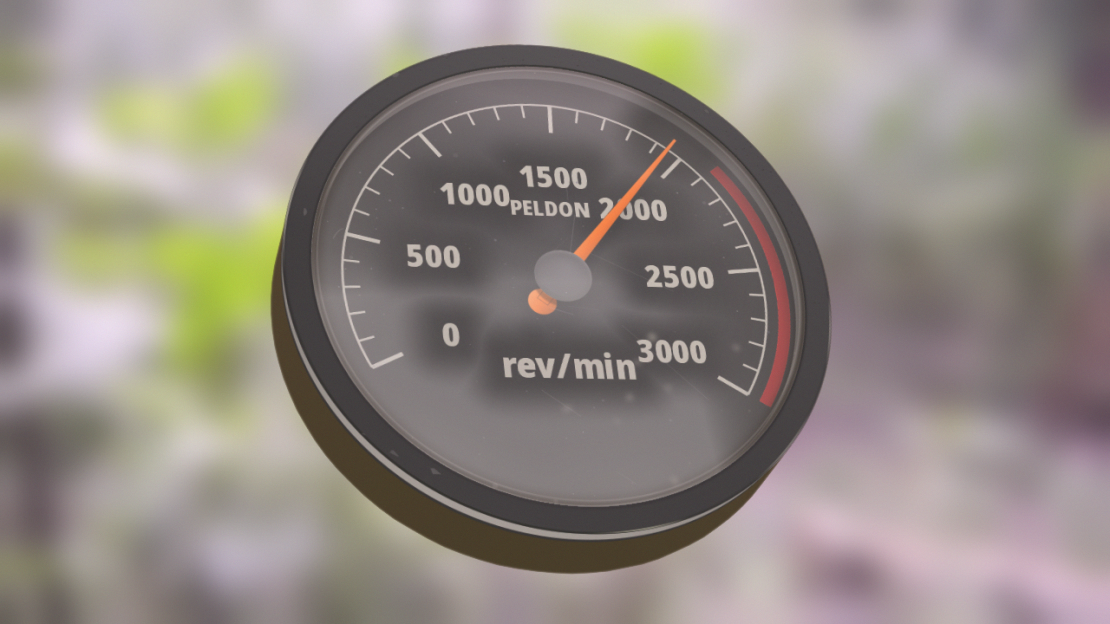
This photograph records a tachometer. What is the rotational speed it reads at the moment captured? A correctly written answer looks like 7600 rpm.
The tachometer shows 1950 rpm
